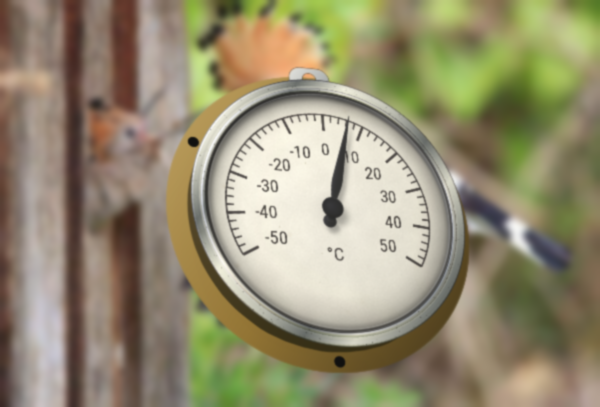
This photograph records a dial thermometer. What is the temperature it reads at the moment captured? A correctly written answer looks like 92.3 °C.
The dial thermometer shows 6 °C
